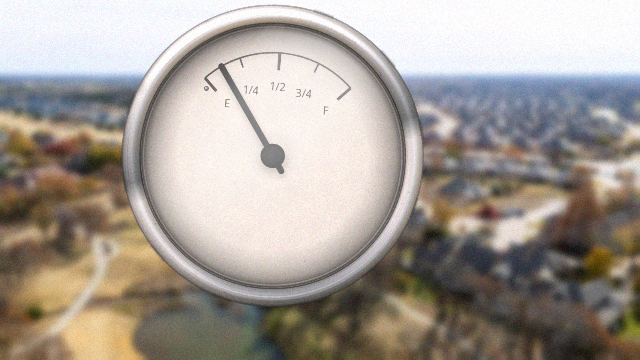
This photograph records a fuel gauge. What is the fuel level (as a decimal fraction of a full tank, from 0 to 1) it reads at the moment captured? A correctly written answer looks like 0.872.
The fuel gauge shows 0.125
